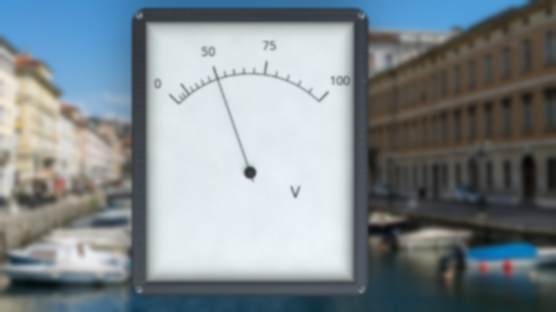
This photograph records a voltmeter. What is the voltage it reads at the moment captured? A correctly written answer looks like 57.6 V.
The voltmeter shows 50 V
